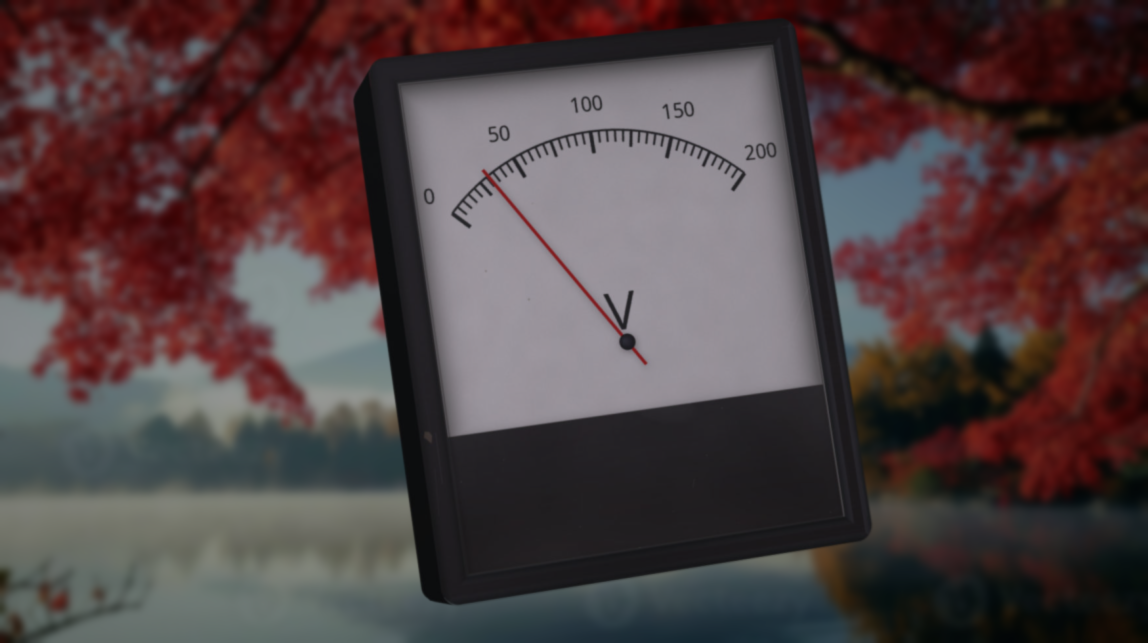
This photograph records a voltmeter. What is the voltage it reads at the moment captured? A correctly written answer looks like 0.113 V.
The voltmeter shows 30 V
